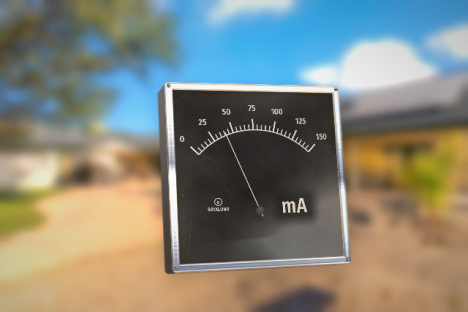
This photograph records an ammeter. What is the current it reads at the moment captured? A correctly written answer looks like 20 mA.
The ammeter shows 40 mA
